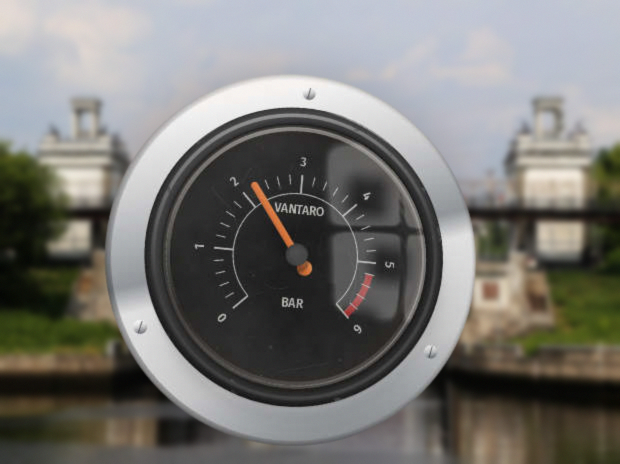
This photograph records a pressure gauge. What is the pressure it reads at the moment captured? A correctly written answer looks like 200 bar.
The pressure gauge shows 2.2 bar
